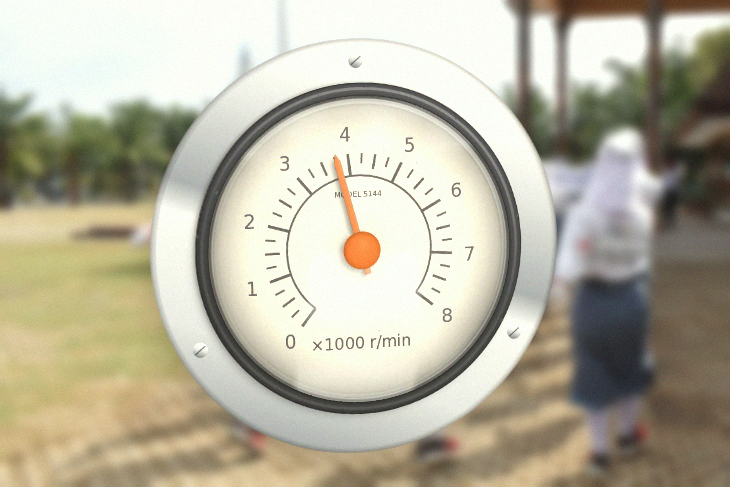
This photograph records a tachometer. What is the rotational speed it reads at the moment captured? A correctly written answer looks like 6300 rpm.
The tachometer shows 3750 rpm
